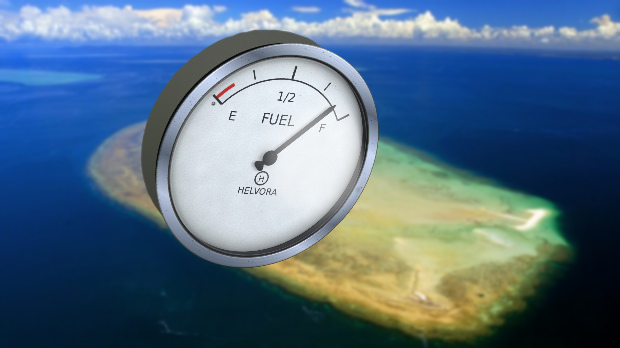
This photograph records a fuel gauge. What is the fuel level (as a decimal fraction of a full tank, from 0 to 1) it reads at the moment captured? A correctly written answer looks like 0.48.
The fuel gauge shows 0.875
